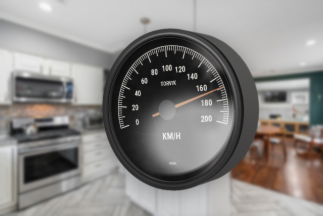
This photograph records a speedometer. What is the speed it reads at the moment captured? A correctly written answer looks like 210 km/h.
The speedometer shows 170 km/h
